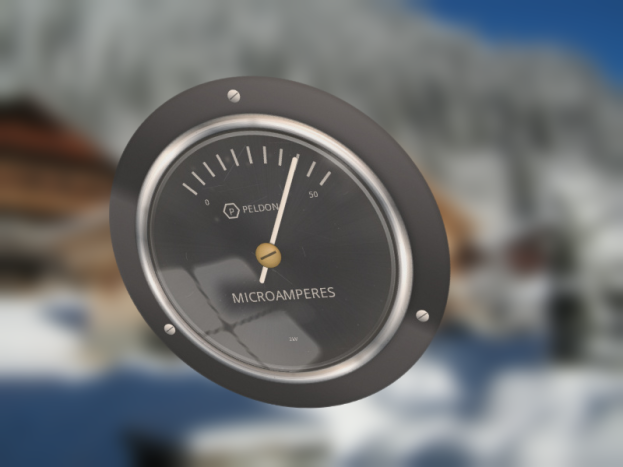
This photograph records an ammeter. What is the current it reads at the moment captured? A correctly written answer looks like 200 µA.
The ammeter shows 40 µA
